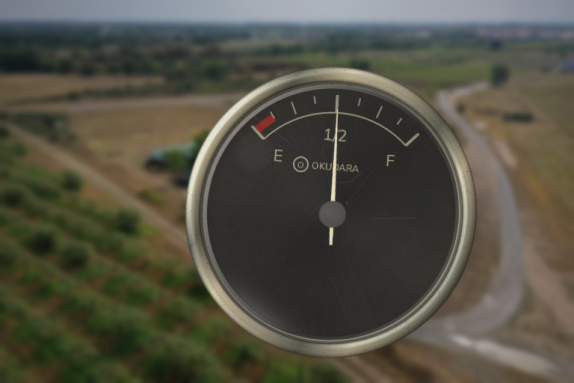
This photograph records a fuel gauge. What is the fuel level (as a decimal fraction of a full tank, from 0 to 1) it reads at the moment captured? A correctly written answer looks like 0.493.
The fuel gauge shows 0.5
